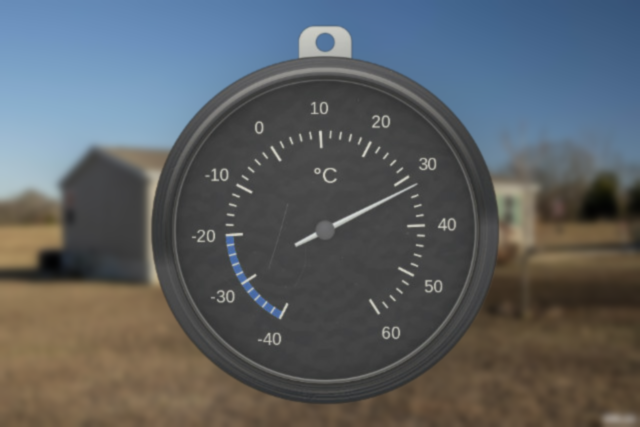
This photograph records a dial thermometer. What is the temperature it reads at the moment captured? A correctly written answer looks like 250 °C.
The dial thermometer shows 32 °C
